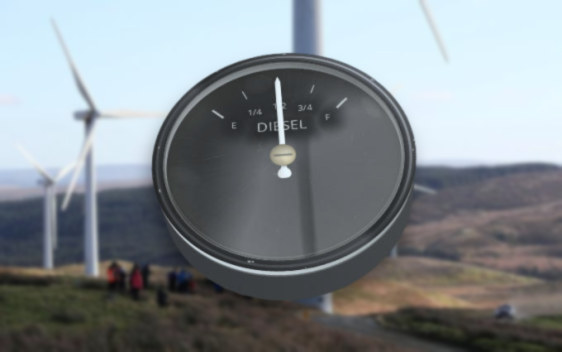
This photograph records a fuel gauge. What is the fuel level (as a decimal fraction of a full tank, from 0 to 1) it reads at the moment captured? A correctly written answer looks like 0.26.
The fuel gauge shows 0.5
